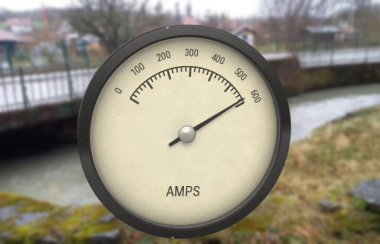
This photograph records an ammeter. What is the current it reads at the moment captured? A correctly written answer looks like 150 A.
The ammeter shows 580 A
